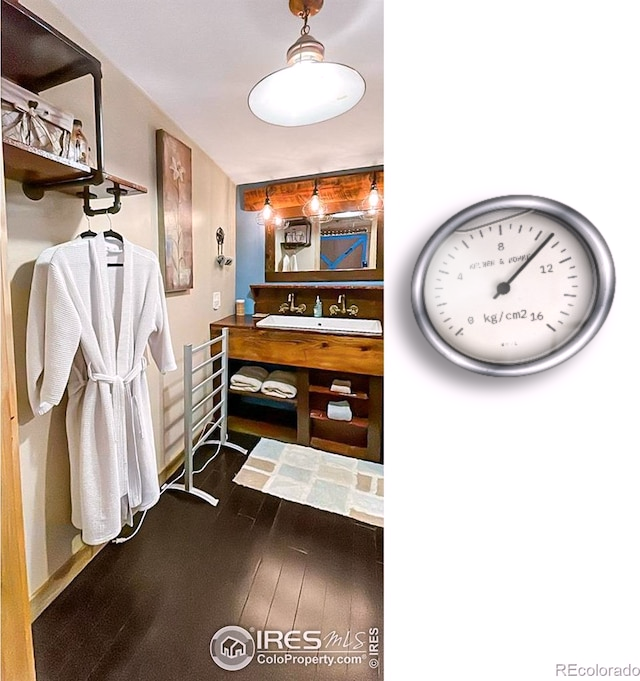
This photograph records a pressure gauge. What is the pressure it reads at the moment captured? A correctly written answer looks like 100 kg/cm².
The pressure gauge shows 10.5 kg/cm²
